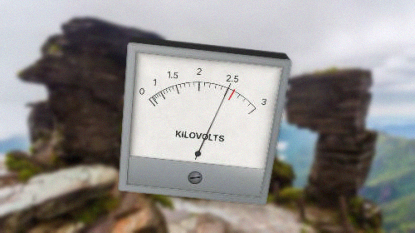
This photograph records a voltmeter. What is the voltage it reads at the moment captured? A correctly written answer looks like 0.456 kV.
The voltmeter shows 2.5 kV
